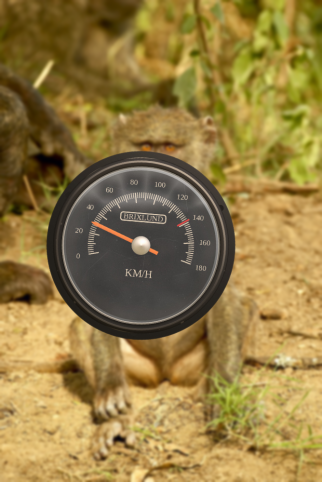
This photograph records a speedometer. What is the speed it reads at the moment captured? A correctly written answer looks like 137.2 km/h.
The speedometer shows 30 km/h
